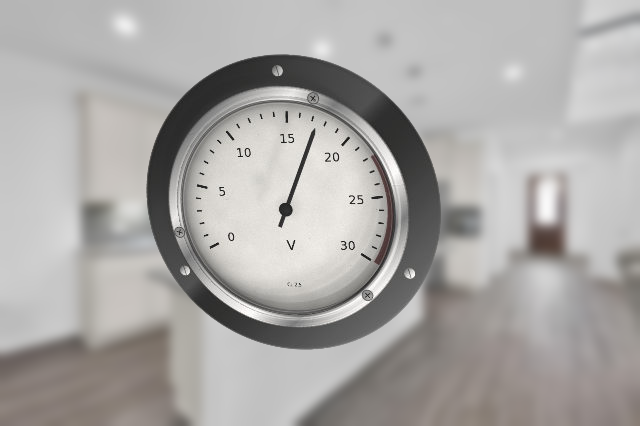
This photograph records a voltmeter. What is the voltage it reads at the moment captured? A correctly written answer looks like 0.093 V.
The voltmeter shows 17.5 V
